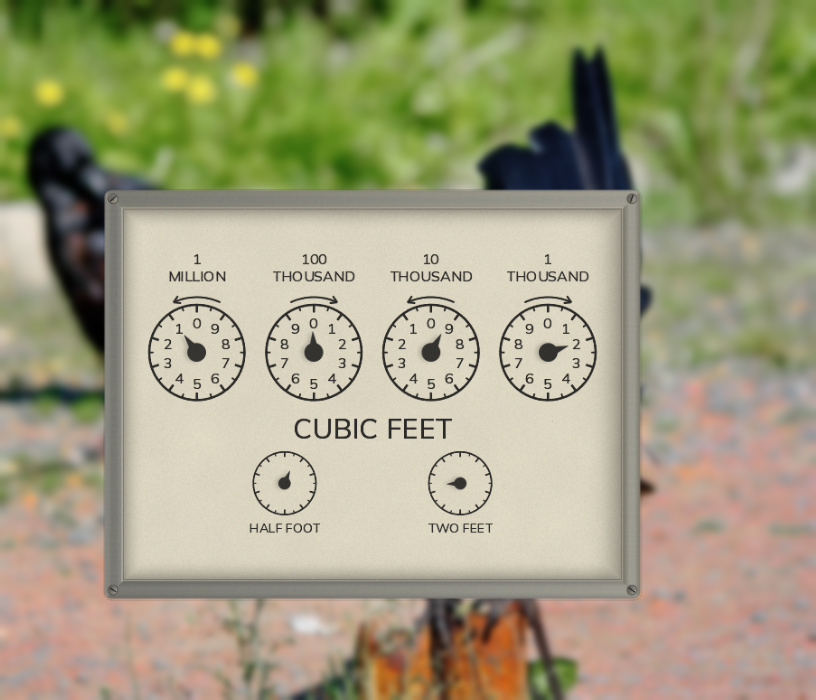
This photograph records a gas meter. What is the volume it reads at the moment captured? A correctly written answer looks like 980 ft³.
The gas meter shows 99200 ft³
